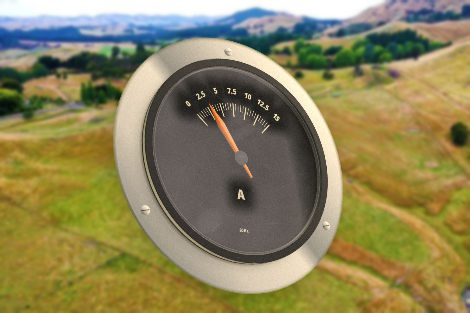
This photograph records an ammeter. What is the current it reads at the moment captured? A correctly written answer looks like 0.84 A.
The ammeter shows 2.5 A
